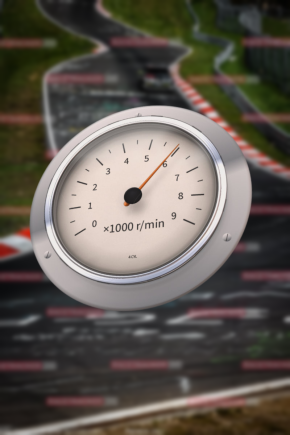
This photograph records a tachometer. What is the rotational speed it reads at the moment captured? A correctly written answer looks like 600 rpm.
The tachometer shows 6000 rpm
